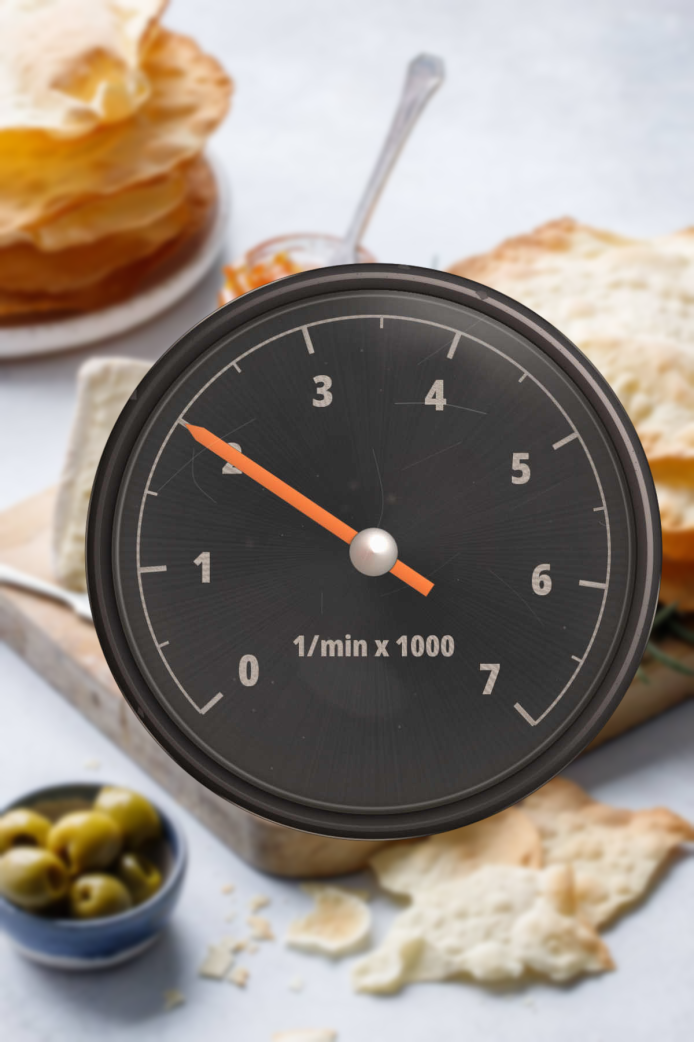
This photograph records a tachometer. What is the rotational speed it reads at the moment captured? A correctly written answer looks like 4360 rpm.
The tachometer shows 2000 rpm
